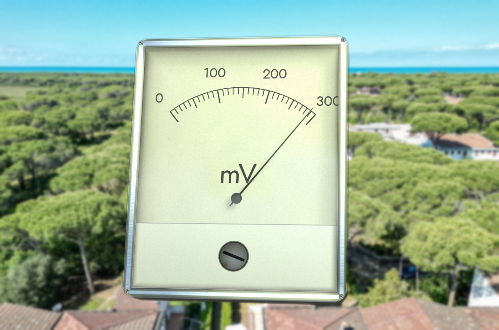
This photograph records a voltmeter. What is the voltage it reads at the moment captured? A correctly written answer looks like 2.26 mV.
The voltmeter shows 290 mV
